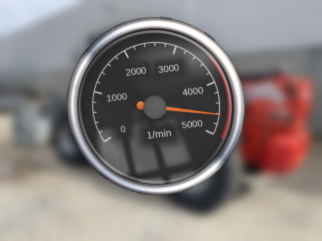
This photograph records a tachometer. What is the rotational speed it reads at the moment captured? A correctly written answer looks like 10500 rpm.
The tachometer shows 4600 rpm
